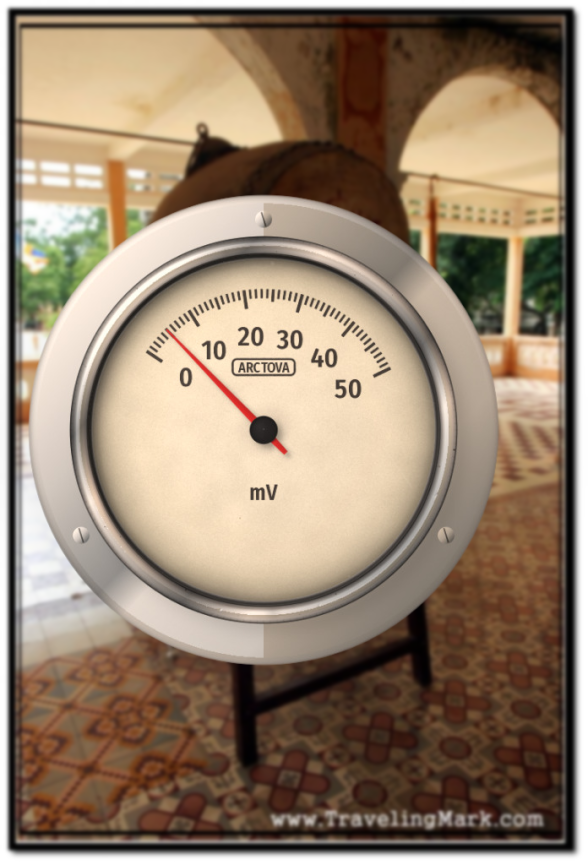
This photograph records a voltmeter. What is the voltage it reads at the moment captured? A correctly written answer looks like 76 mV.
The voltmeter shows 5 mV
